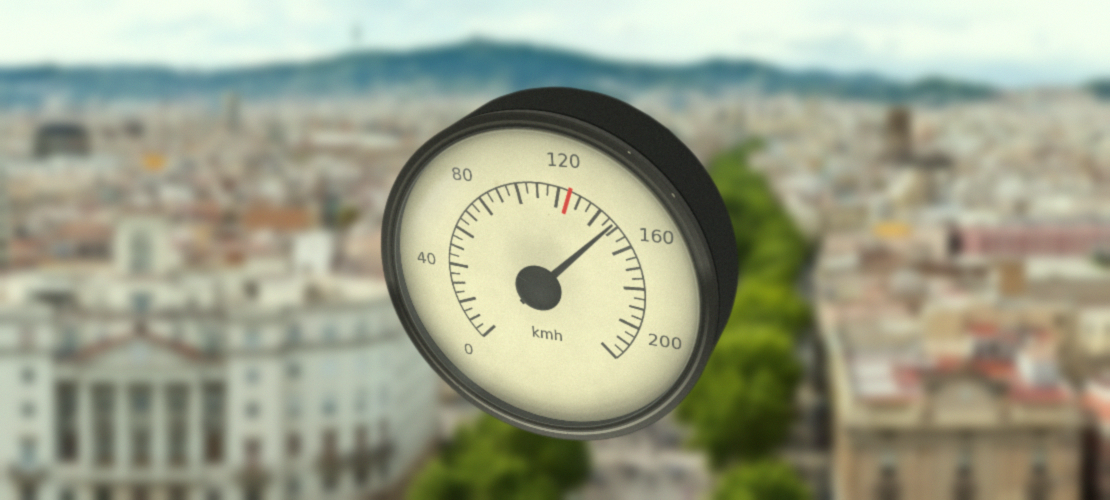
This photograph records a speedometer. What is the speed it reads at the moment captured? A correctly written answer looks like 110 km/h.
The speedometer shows 147.5 km/h
